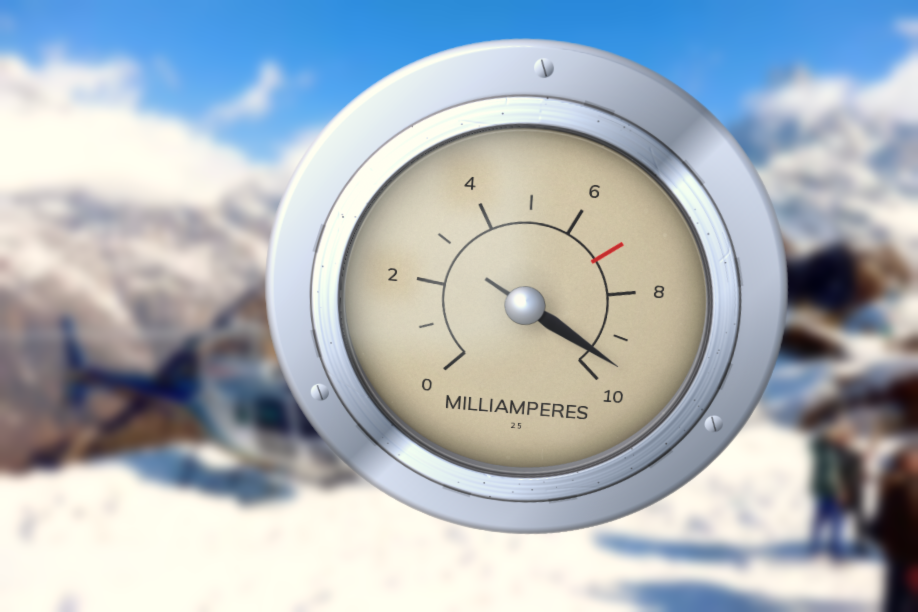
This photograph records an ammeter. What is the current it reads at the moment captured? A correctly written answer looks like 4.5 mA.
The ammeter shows 9.5 mA
